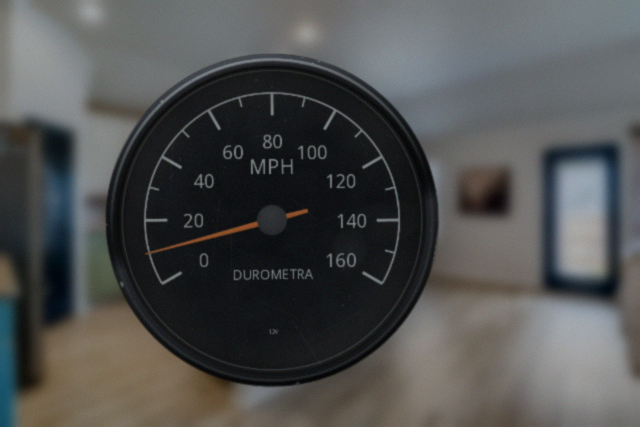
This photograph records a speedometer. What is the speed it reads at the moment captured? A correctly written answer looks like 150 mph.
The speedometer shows 10 mph
